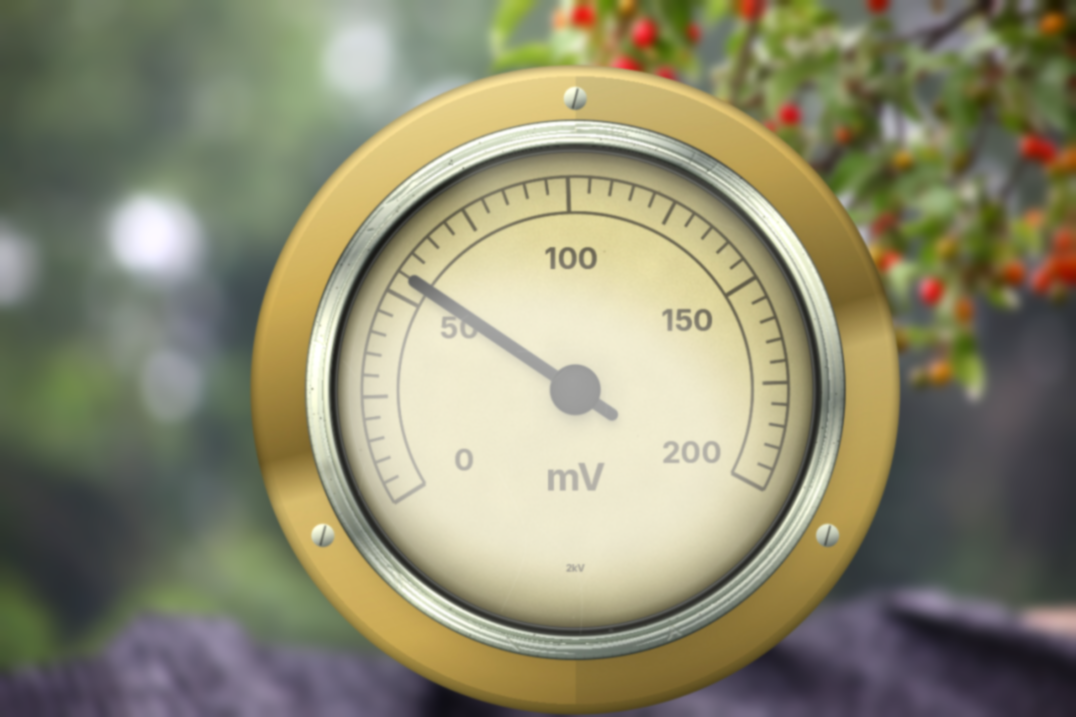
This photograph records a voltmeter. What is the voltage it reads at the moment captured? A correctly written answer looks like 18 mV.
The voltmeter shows 55 mV
